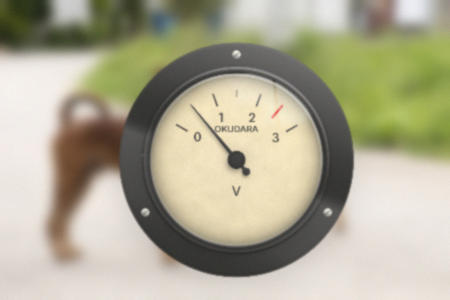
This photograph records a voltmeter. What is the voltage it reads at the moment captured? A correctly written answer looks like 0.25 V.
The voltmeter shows 0.5 V
